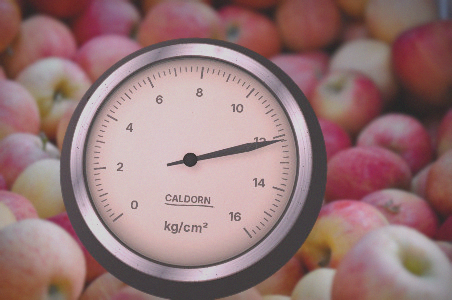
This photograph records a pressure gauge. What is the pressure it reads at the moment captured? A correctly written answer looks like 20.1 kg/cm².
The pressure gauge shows 12.2 kg/cm²
